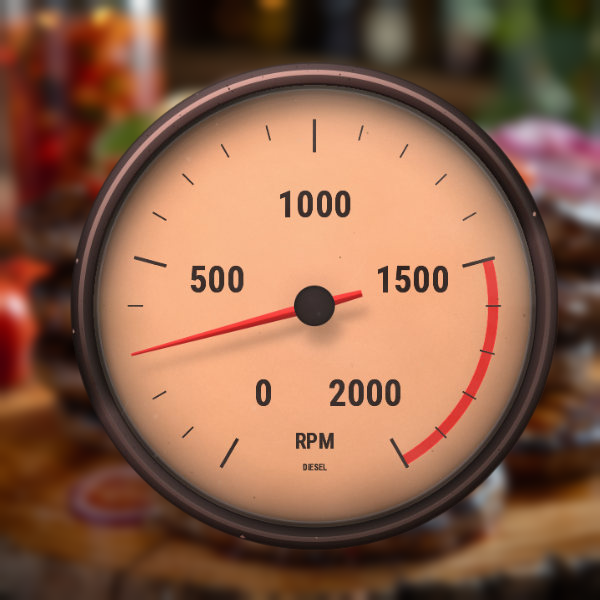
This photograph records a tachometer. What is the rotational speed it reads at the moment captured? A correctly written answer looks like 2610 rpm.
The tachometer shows 300 rpm
